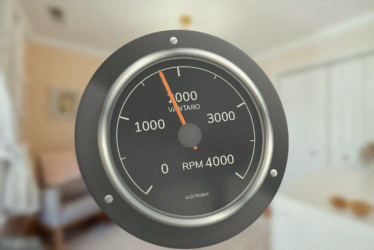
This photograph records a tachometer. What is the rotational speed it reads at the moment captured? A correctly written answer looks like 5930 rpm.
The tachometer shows 1750 rpm
